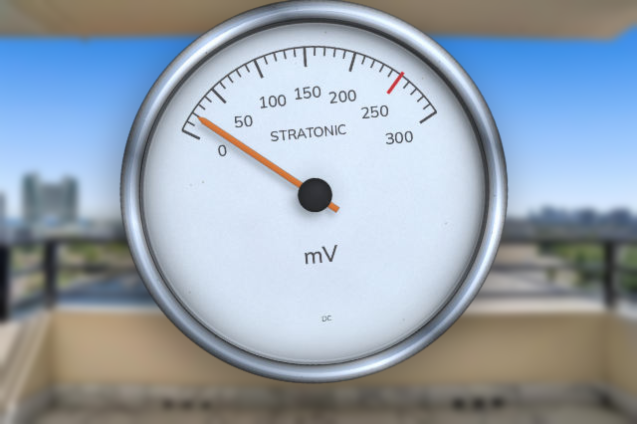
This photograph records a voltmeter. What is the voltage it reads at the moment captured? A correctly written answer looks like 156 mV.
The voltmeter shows 20 mV
